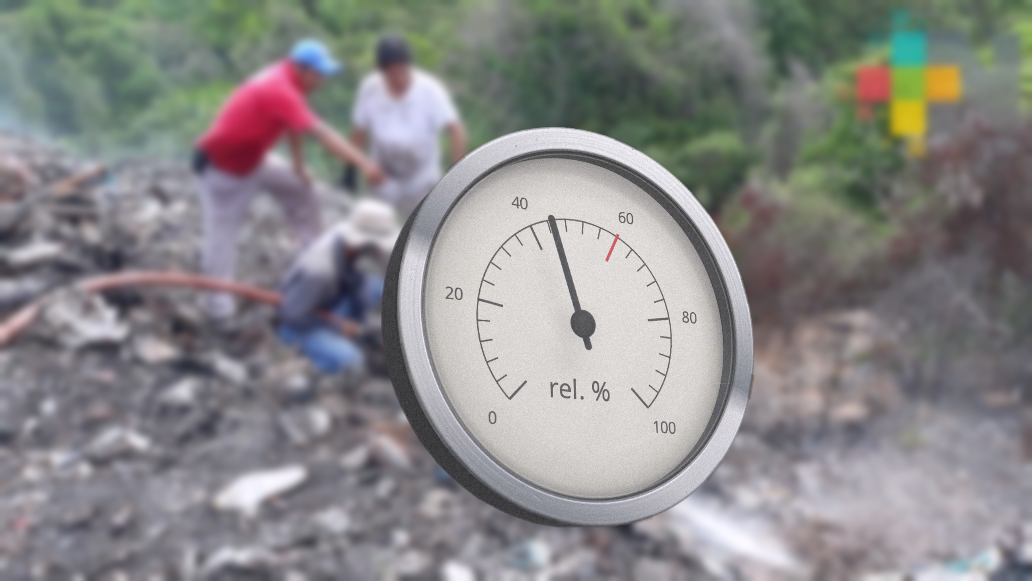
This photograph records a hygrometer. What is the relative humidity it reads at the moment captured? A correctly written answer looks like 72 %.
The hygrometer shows 44 %
